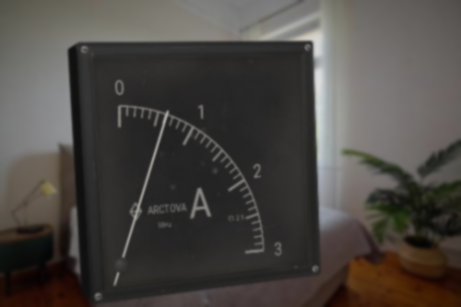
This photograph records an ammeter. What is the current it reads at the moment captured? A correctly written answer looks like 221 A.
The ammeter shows 0.6 A
